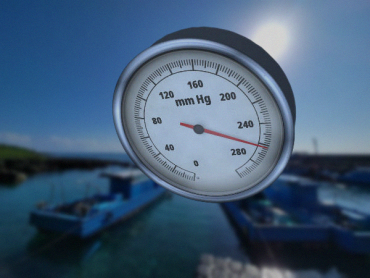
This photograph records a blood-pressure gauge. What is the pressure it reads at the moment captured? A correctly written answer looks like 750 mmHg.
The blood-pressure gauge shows 260 mmHg
